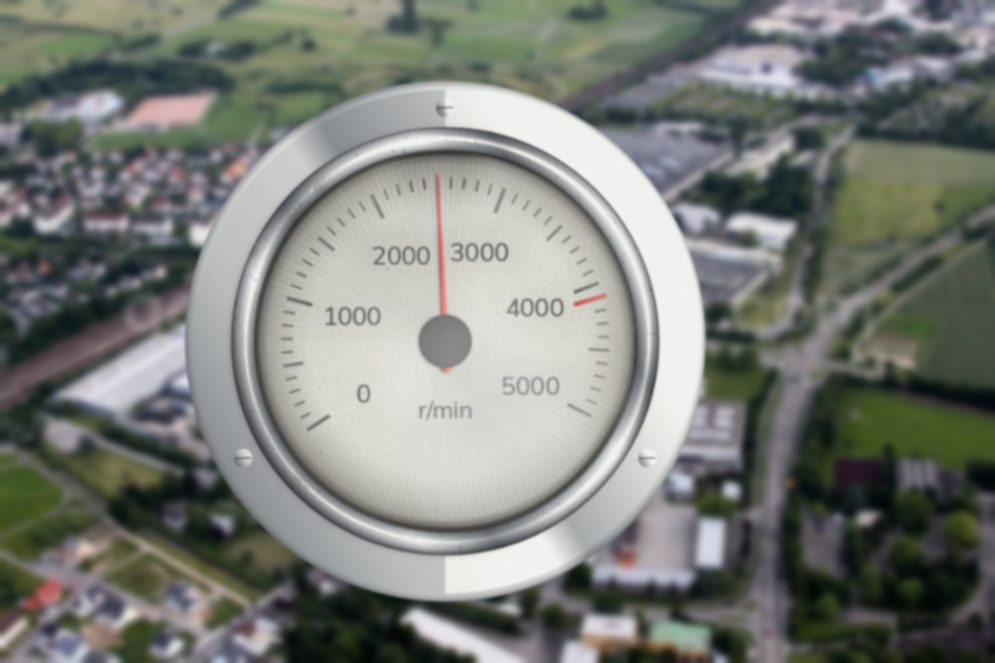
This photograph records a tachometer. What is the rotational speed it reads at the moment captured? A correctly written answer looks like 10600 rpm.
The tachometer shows 2500 rpm
